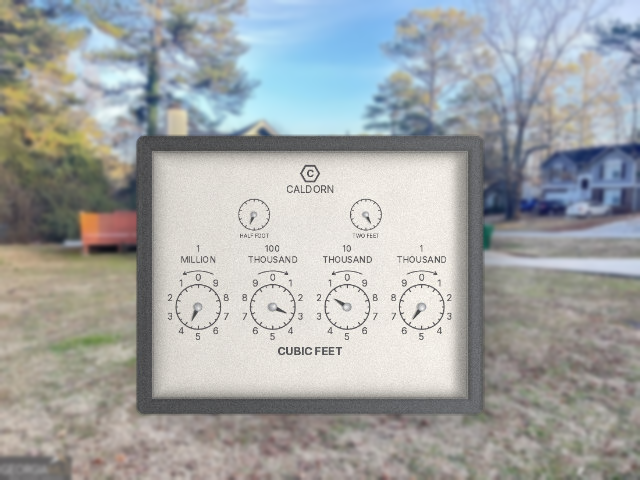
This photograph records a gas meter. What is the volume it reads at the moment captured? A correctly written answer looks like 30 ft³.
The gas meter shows 431600 ft³
